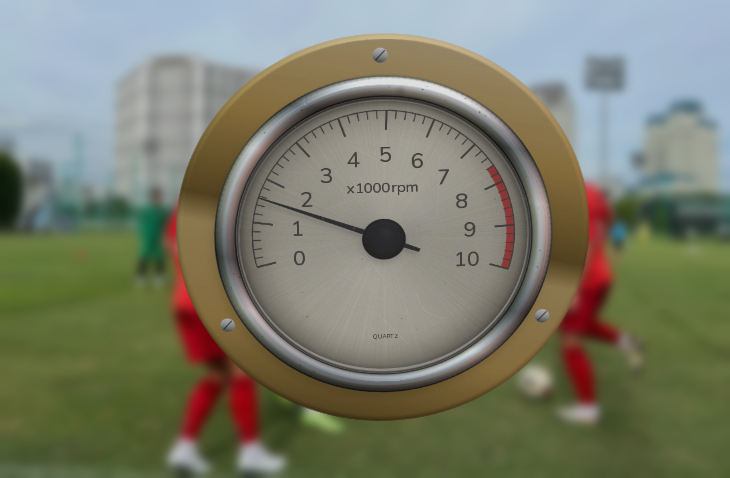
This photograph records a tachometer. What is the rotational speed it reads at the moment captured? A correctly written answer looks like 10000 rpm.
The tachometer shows 1600 rpm
